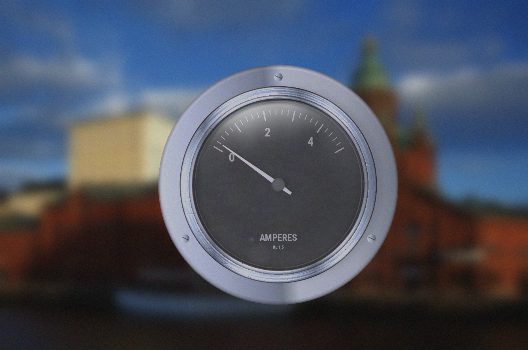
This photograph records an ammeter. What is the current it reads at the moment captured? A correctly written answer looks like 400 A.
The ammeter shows 0.2 A
